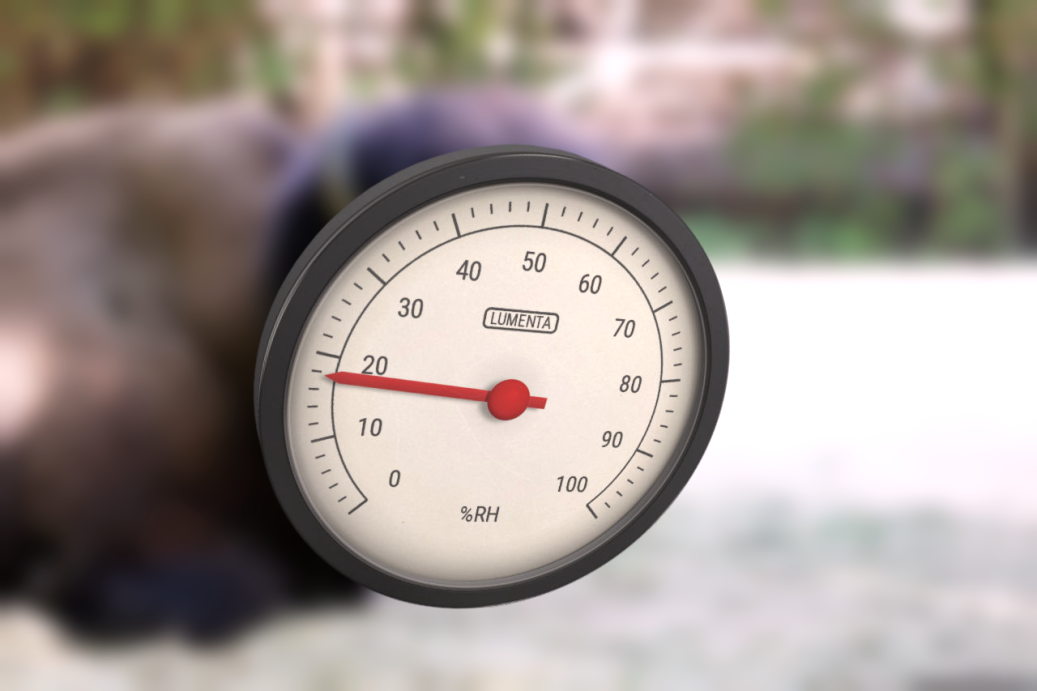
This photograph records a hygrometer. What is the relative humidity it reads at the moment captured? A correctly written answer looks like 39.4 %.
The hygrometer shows 18 %
